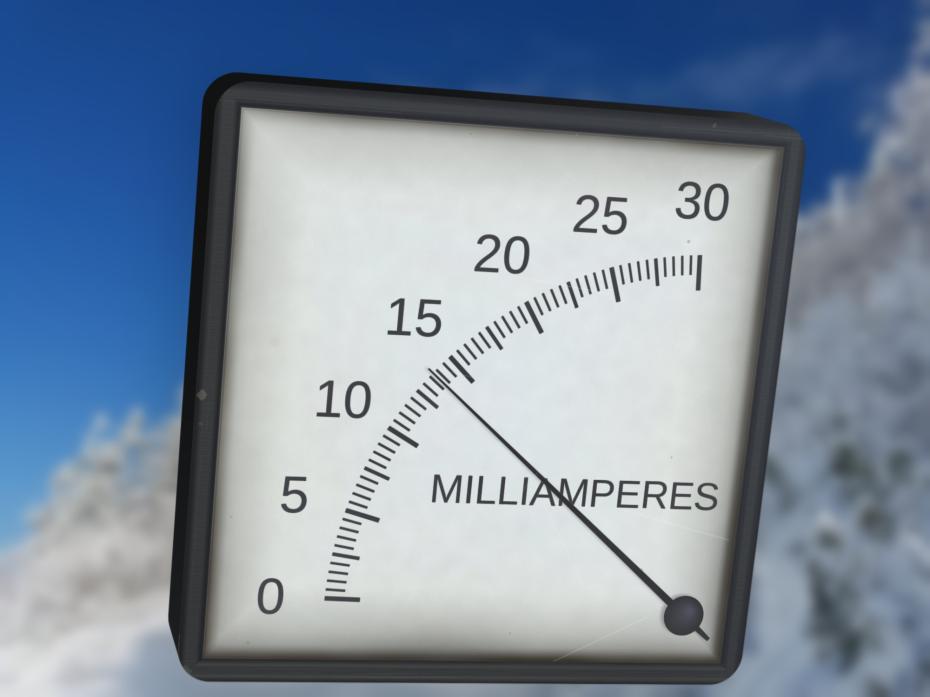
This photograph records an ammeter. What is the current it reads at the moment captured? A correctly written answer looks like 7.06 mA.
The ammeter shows 13.75 mA
